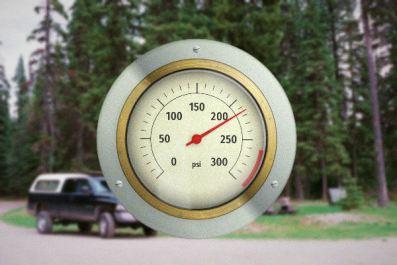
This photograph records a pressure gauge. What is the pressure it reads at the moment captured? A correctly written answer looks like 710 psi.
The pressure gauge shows 215 psi
